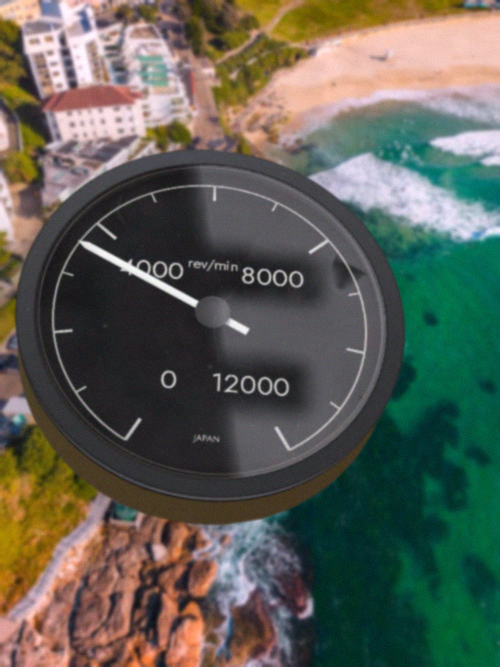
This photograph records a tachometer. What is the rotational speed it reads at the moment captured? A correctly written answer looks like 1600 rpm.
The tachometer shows 3500 rpm
